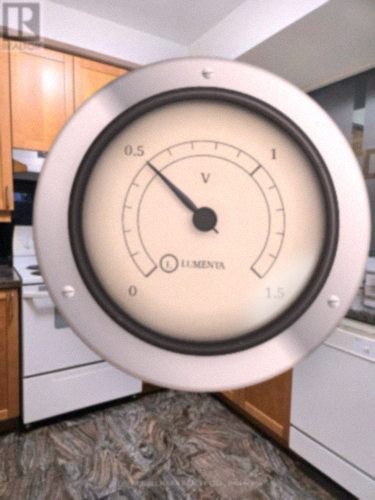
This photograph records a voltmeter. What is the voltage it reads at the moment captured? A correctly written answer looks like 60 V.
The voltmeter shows 0.5 V
